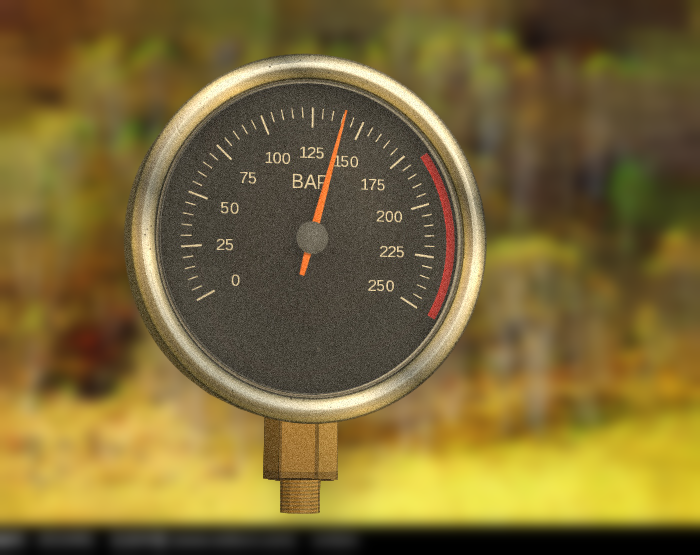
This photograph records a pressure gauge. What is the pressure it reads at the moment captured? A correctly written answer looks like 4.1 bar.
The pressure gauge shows 140 bar
